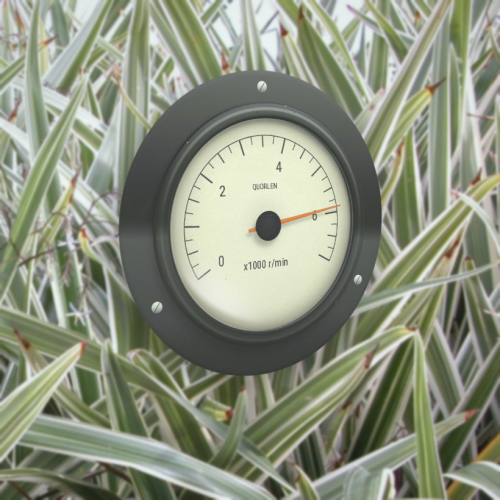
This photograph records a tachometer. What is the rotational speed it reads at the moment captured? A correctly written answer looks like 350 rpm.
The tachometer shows 5875 rpm
